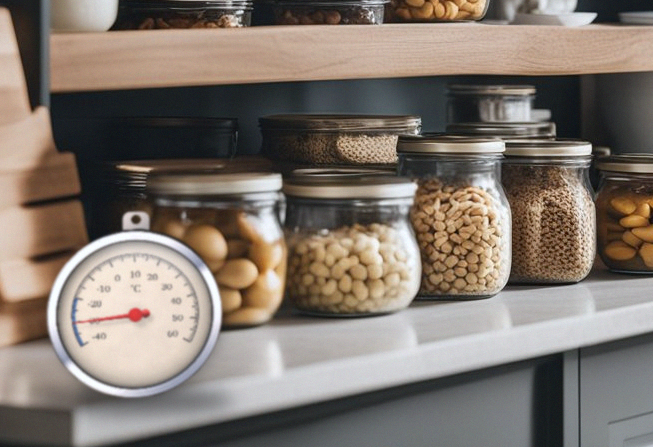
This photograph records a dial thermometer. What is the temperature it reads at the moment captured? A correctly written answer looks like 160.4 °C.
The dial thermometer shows -30 °C
